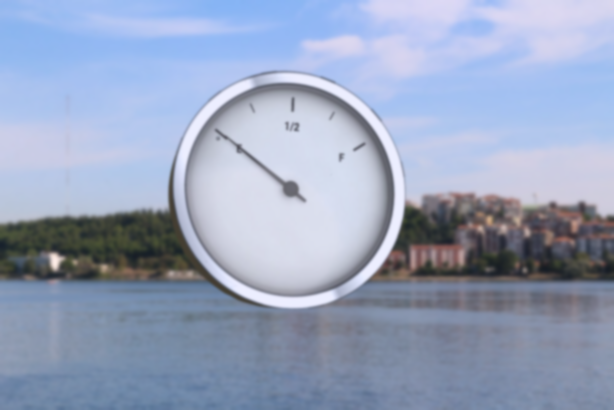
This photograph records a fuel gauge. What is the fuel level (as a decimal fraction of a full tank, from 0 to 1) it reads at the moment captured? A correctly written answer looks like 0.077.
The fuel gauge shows 0
